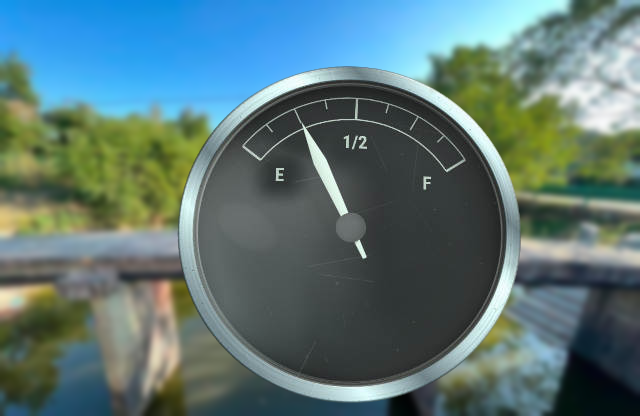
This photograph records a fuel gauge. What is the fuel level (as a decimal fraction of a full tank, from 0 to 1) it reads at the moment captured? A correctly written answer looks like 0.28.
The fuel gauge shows 0.25
